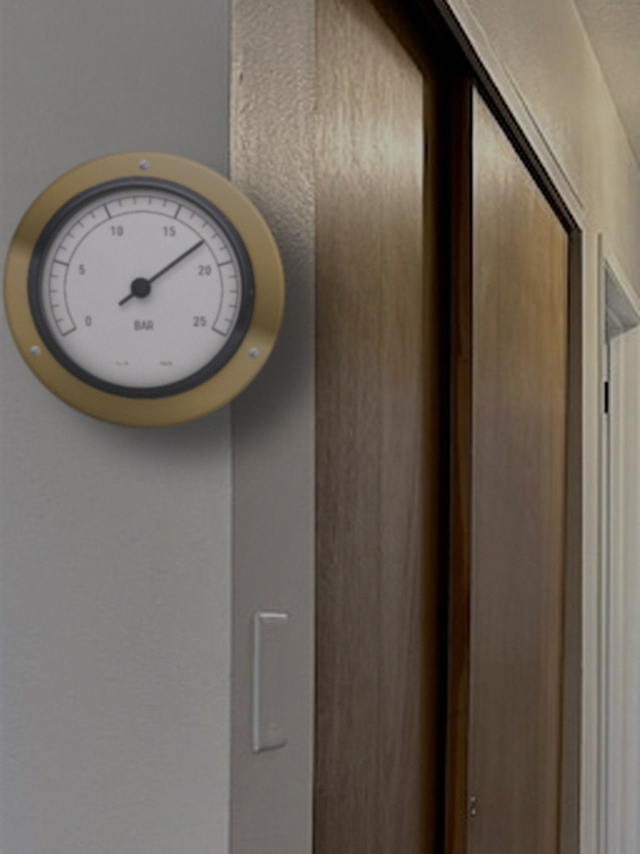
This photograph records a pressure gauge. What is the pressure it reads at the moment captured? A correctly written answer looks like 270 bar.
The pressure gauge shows 18 bar
